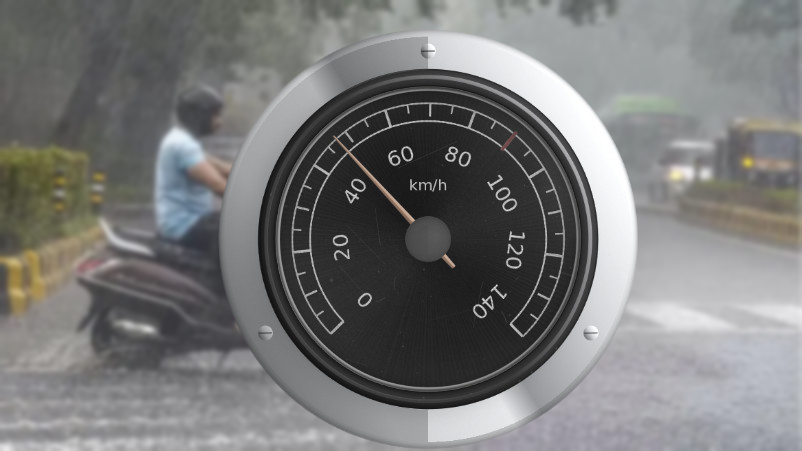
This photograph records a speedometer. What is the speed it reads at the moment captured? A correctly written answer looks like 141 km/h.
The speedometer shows 47.5 km/h
